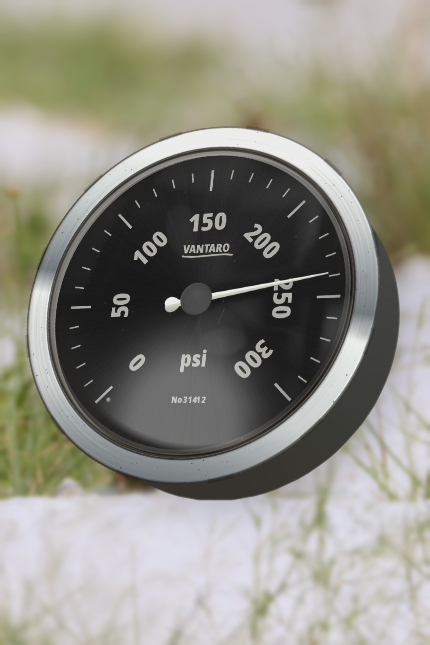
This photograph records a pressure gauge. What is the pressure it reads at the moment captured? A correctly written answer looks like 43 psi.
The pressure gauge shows 240 psi
